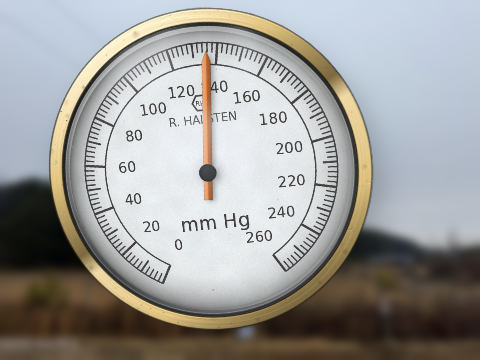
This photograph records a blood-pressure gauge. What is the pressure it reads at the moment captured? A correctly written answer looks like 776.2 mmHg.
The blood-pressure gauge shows 136 mmHg
